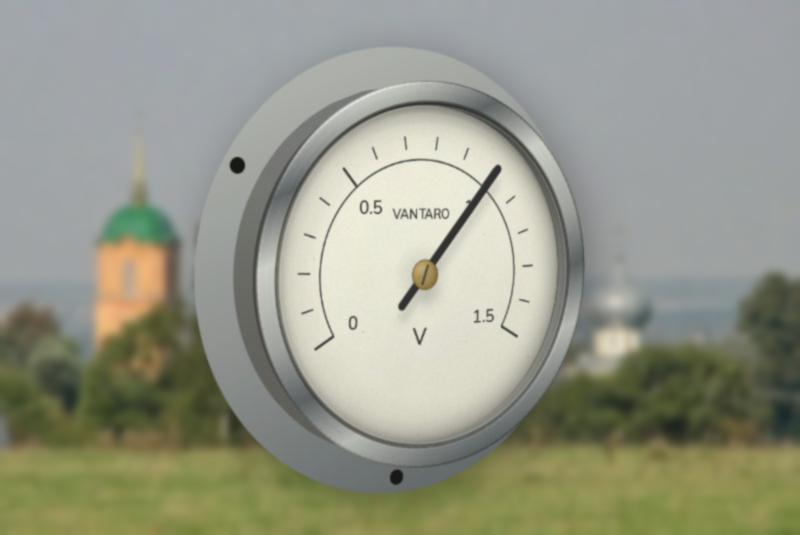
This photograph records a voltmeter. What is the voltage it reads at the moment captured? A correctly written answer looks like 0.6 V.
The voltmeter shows 1 V
